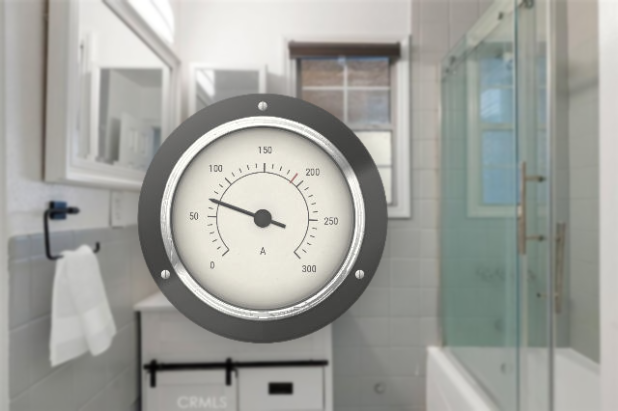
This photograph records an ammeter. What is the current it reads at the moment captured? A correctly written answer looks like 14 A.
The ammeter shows 70 A
